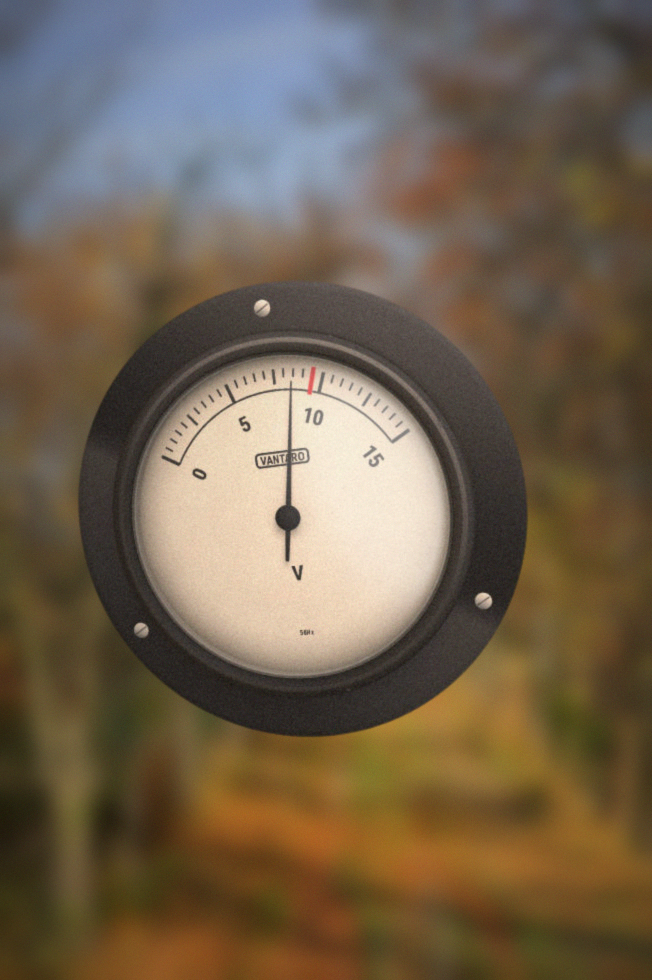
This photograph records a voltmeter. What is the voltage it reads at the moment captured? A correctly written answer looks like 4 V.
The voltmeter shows 8.5 V
